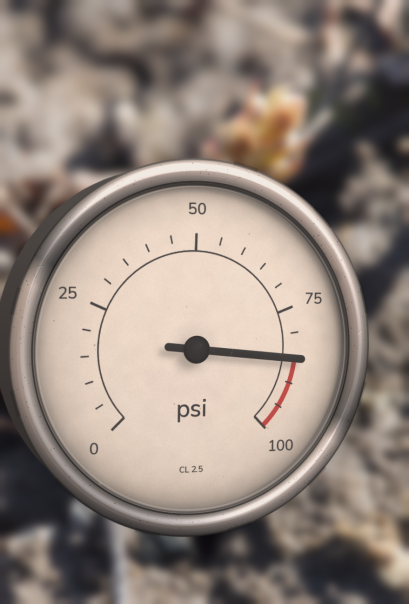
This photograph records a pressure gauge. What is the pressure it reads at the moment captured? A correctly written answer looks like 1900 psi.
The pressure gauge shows 85 psi
